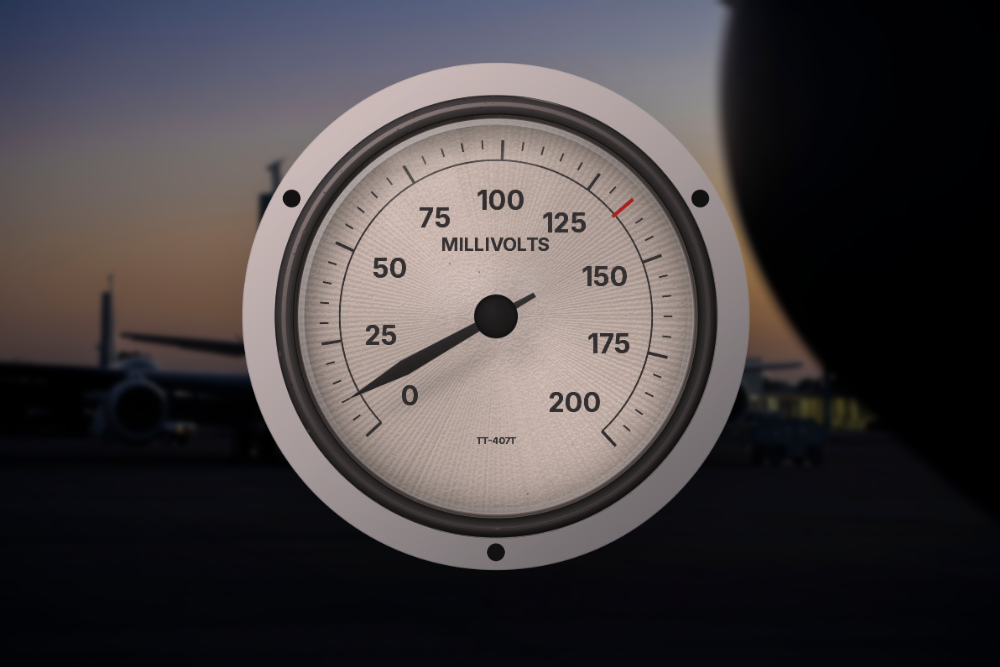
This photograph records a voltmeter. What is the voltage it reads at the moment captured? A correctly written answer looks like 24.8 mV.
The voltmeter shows 10 mV
